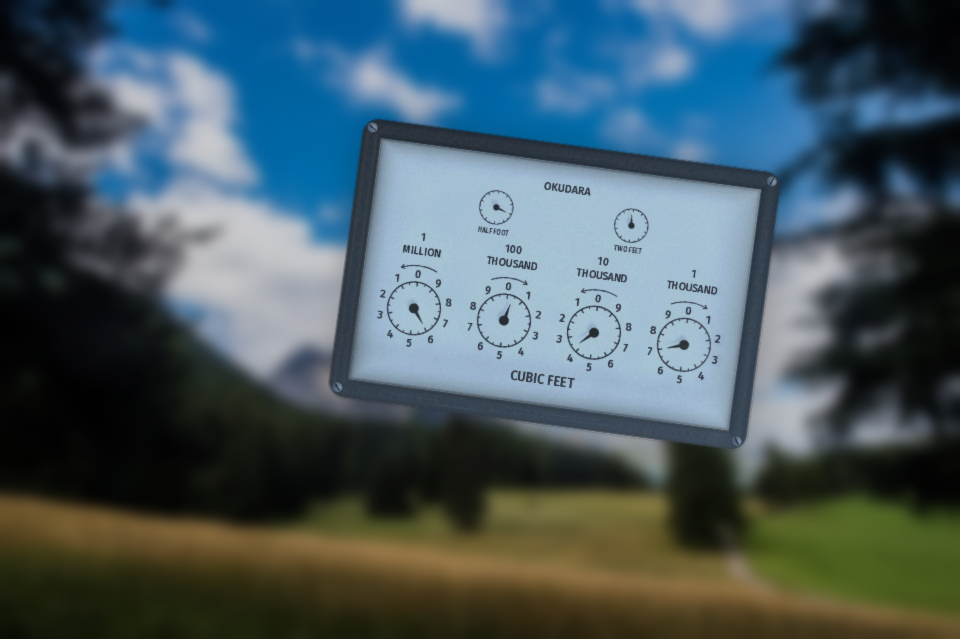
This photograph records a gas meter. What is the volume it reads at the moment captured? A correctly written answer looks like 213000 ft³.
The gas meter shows 603700 ft³
